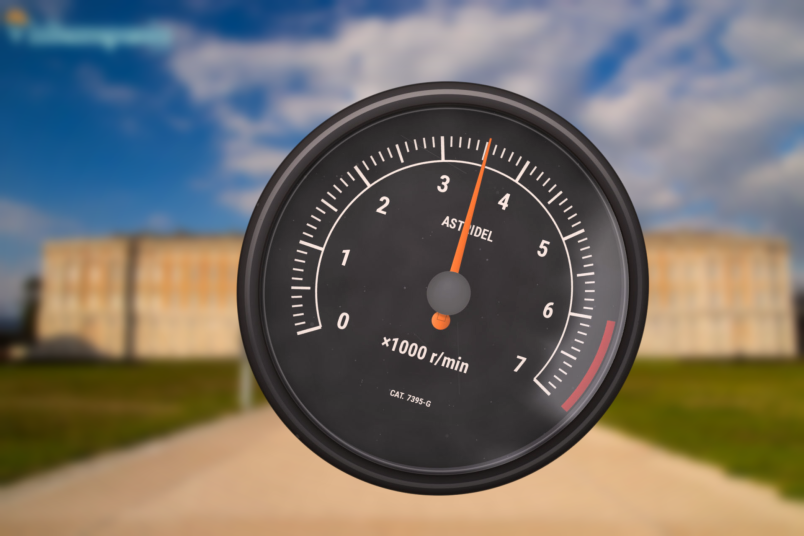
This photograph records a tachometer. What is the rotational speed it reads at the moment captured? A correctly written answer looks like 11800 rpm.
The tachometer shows 3500 rpm
